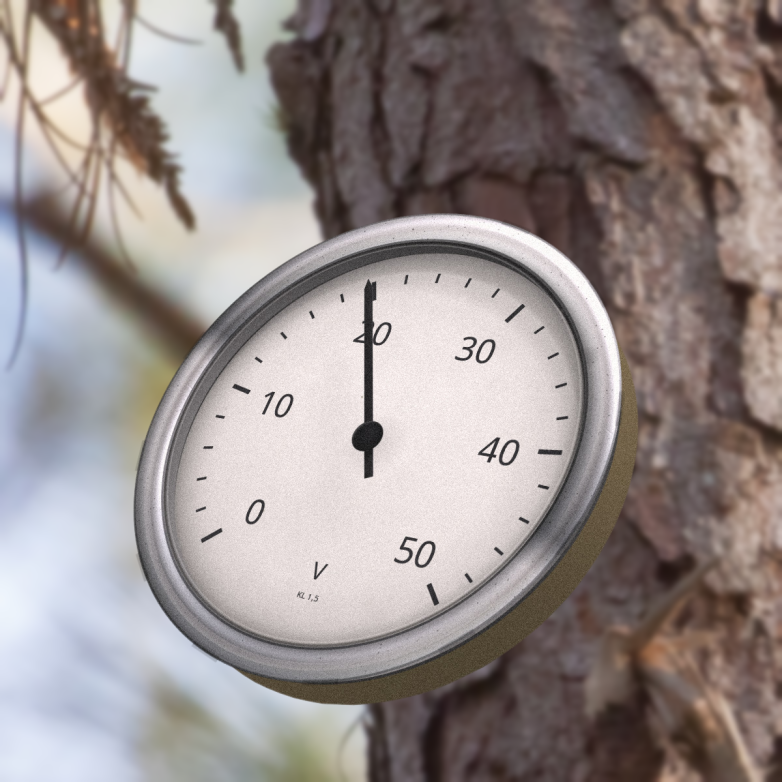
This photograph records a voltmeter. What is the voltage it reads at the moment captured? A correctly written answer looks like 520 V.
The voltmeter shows 20 V
